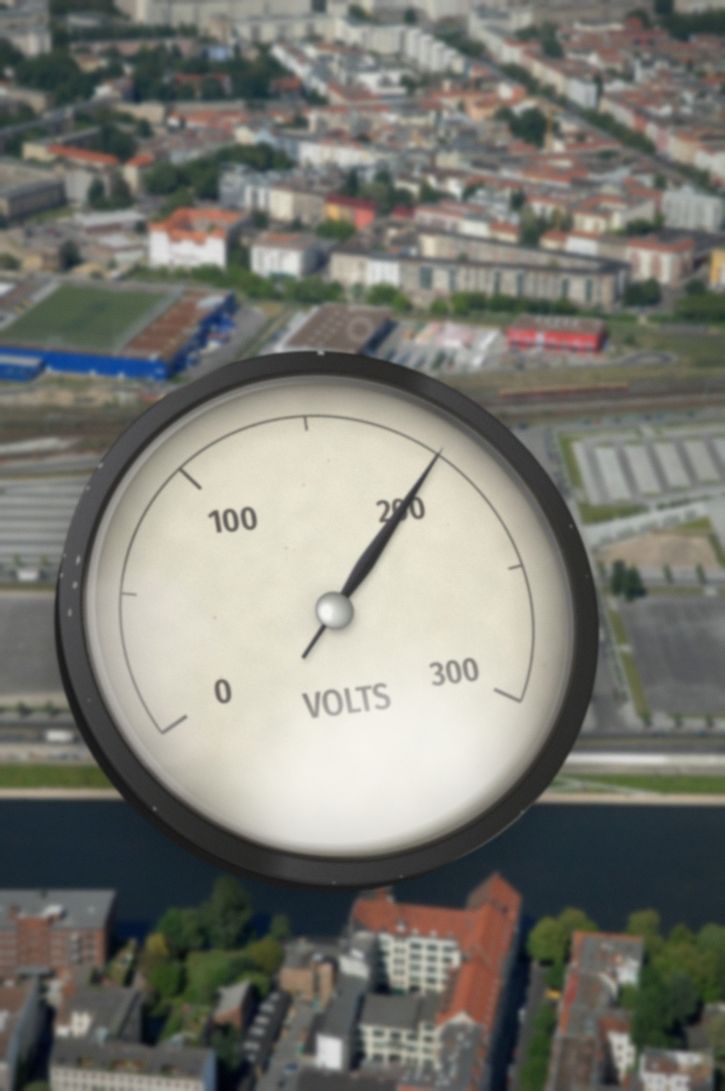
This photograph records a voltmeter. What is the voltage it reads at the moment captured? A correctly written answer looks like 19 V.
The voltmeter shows 200 V
